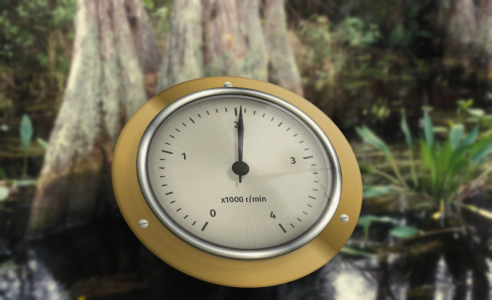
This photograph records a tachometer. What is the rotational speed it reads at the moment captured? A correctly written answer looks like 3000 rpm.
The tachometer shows 2050 rpm
